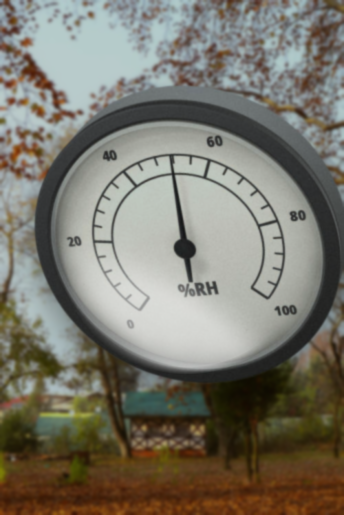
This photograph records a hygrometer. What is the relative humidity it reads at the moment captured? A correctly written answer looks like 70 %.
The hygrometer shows 52 %
